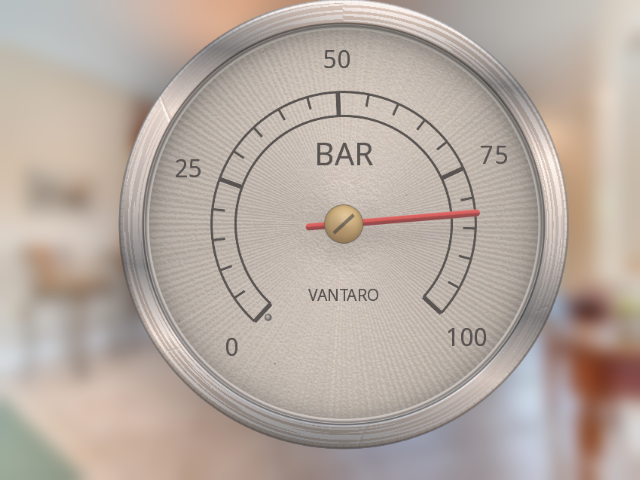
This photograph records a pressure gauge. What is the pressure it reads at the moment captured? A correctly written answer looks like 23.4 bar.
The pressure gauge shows 82.5 bar
